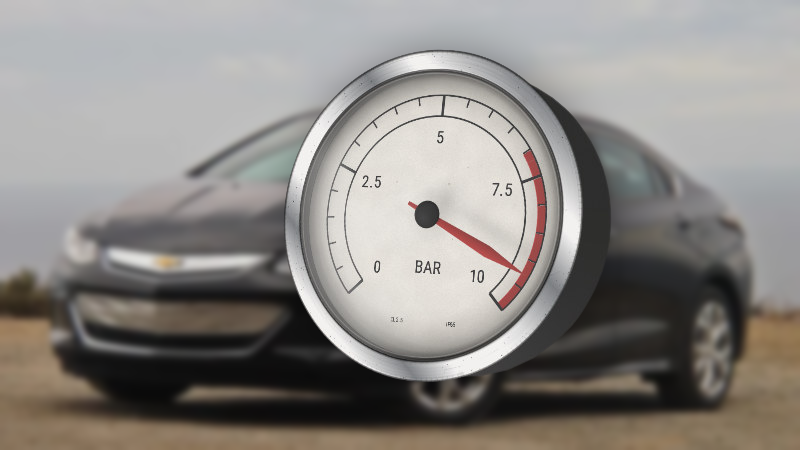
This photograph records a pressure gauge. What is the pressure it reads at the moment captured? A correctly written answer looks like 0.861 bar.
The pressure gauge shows 9.25 bar
